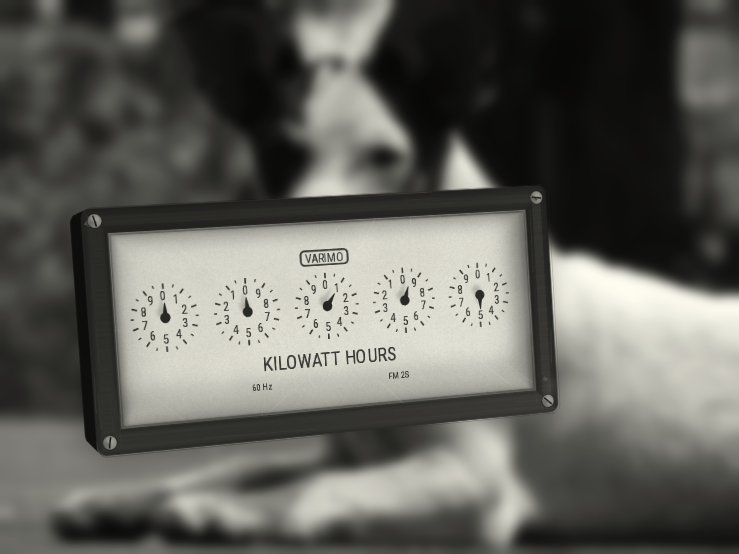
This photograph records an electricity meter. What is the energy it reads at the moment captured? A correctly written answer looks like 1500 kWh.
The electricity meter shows 95 kWh
